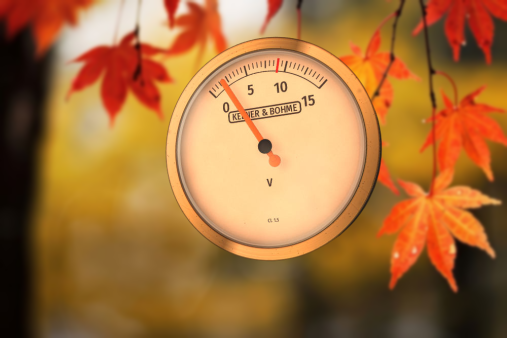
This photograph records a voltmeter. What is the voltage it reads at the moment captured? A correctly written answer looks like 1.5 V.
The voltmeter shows 2 V
